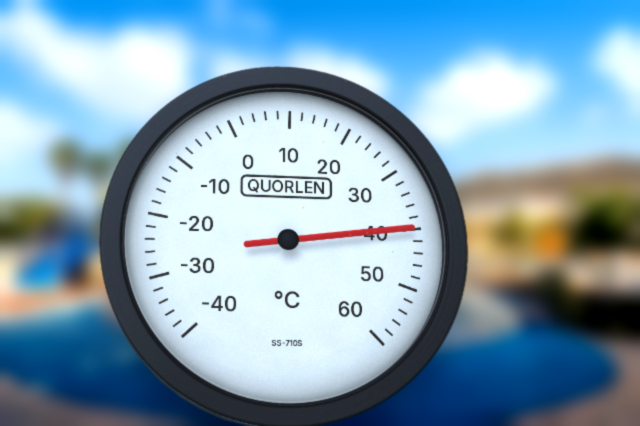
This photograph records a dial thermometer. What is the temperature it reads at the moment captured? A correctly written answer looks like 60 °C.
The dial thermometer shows 40 °C
